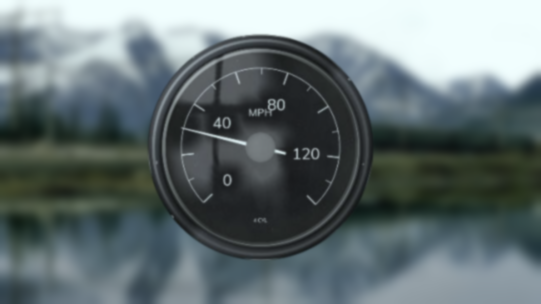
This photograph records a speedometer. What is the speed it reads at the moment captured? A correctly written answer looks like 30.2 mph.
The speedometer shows 30 mph
